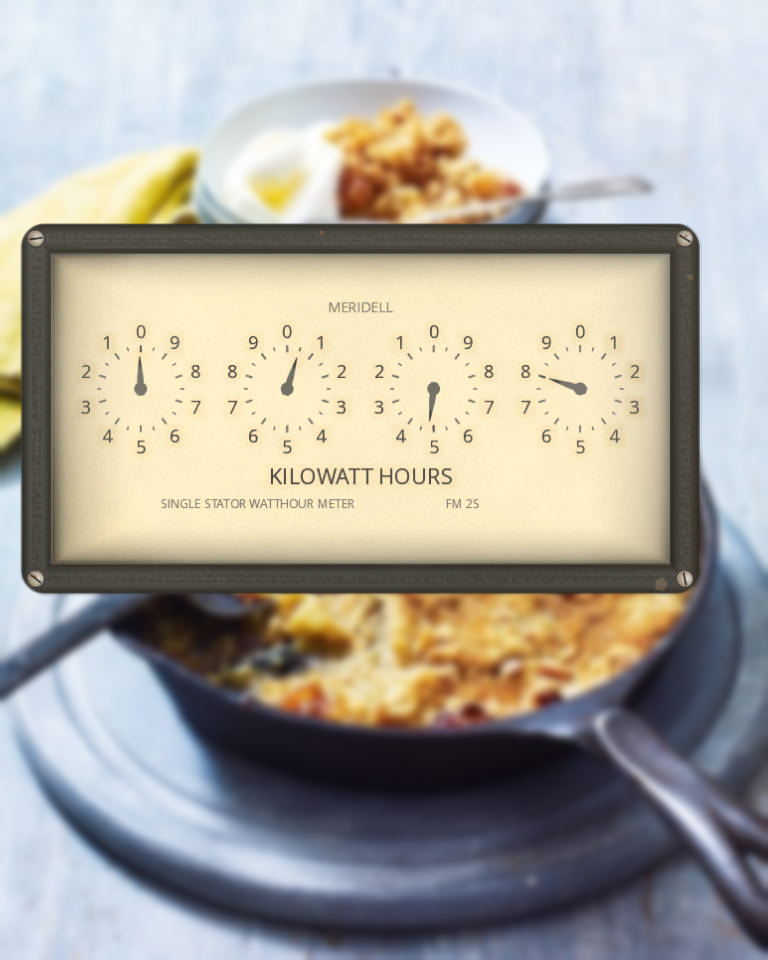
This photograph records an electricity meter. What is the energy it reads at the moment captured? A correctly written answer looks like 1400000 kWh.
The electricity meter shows 48 kWh
